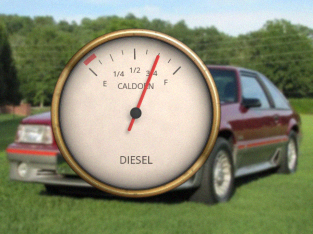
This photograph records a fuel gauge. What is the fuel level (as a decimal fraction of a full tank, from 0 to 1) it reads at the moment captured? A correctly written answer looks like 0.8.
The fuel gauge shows 0.75
